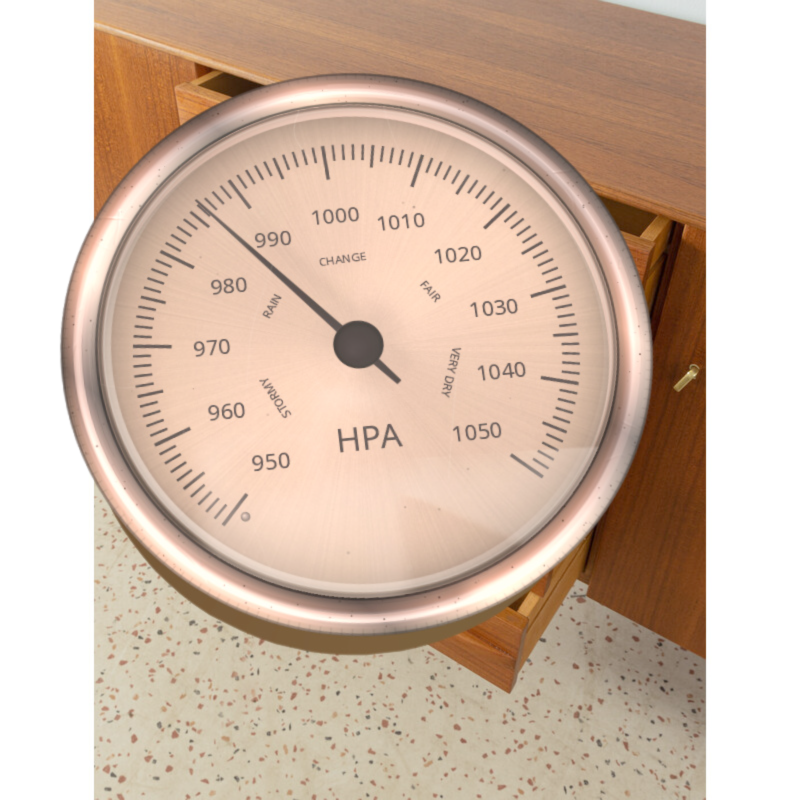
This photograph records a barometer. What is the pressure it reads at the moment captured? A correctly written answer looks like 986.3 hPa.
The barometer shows 986 hPa
